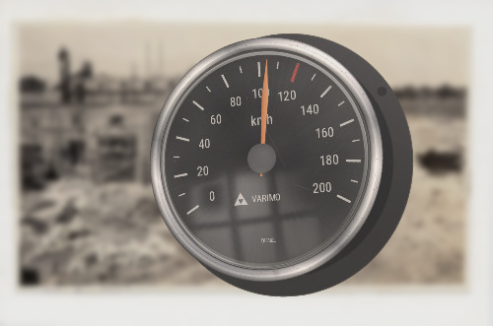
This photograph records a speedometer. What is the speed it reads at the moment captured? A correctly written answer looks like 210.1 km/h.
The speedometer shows 105 km/h
